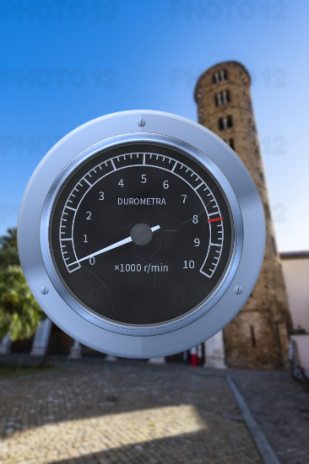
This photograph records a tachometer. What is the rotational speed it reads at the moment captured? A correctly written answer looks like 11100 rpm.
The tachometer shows 200 rpm
